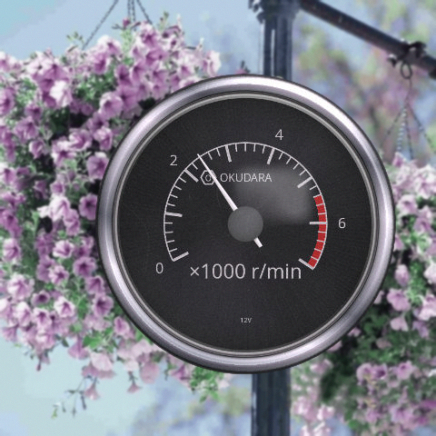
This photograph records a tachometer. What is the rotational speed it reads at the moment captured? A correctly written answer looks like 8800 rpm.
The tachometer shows 2400 rpm
